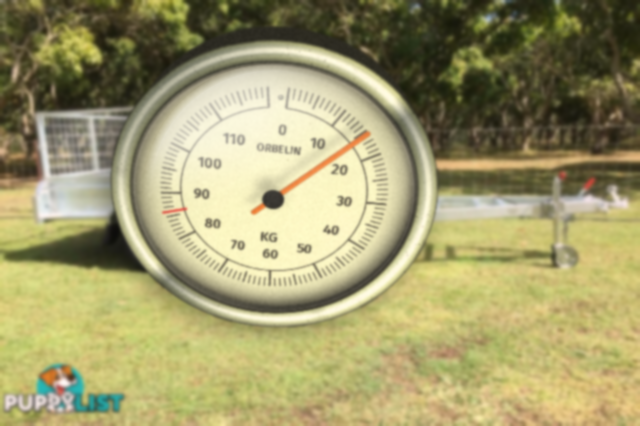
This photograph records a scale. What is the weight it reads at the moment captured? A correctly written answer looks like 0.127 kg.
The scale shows 15 kg
